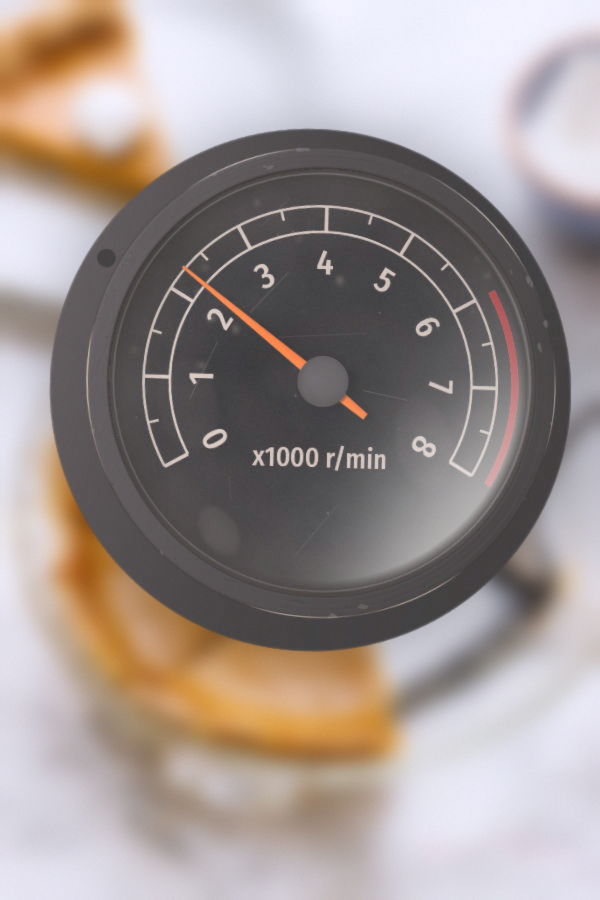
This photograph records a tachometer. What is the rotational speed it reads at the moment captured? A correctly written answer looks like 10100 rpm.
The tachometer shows 2250 rpm
